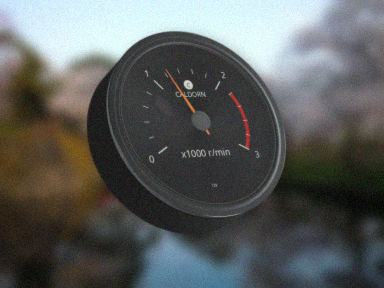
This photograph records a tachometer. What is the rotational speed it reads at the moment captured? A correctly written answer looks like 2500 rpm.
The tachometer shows 1200 rpm
